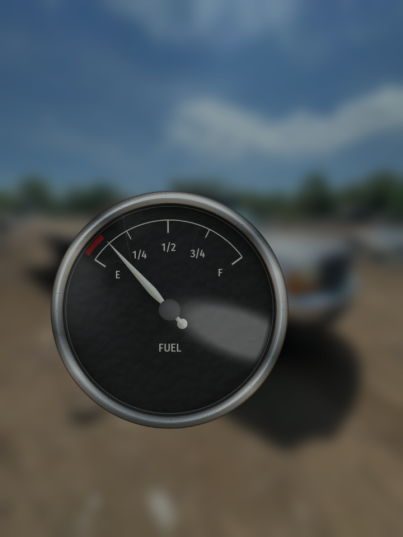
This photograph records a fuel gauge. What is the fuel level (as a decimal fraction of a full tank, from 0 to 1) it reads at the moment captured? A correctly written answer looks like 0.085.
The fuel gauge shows 0.125
